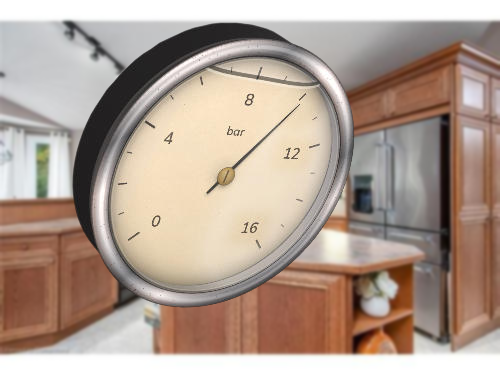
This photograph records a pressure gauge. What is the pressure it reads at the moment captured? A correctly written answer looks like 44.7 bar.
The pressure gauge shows 10 bar
